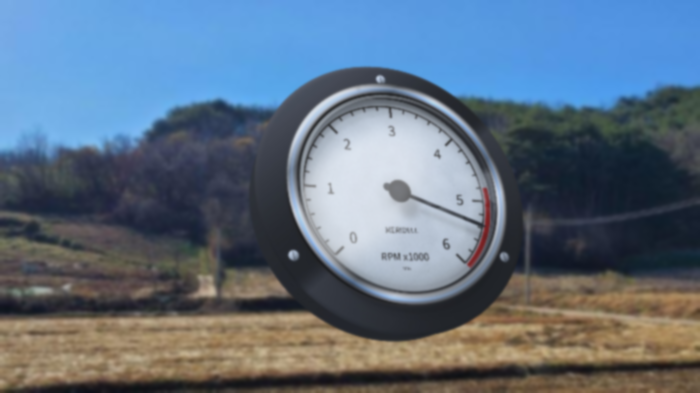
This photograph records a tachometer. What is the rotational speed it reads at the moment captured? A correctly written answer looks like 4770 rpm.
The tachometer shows 5400 rpm
